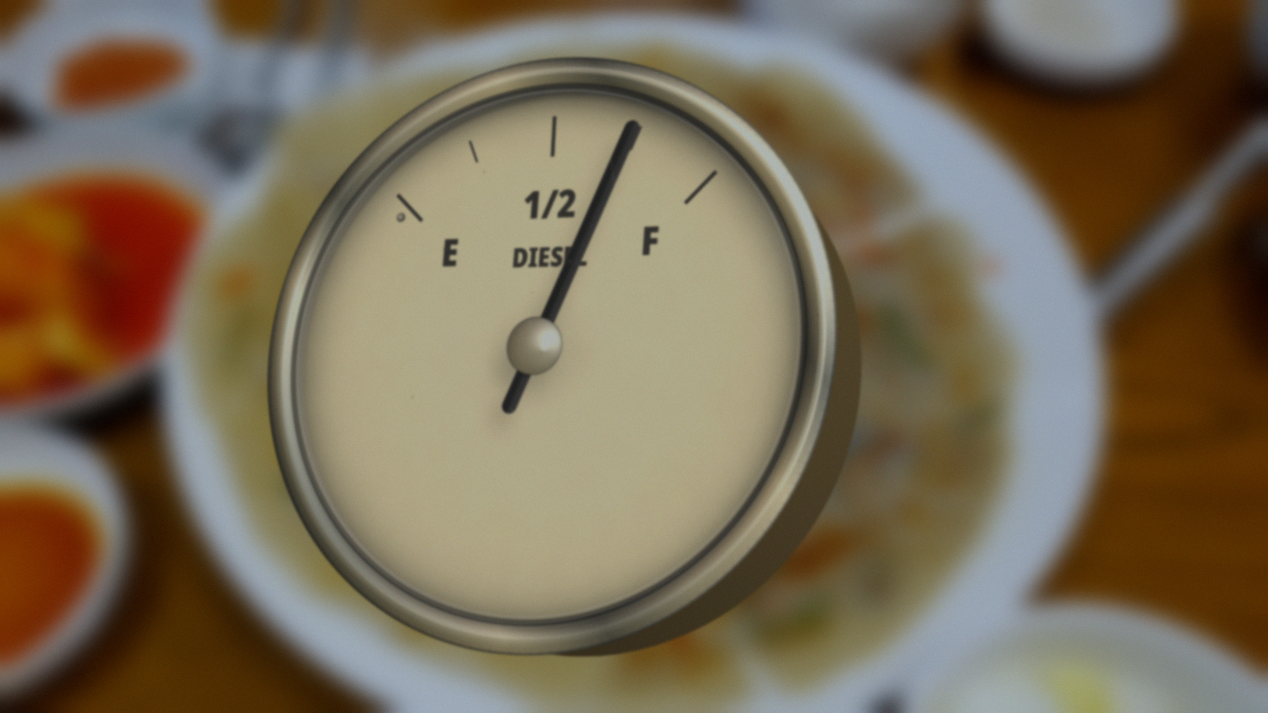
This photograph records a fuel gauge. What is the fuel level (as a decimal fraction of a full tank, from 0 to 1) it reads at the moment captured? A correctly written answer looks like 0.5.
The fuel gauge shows 0.75
